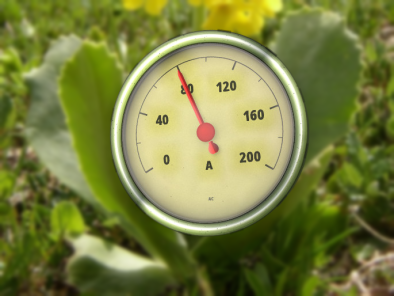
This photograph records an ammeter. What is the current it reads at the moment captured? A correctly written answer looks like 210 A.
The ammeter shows 80 A
